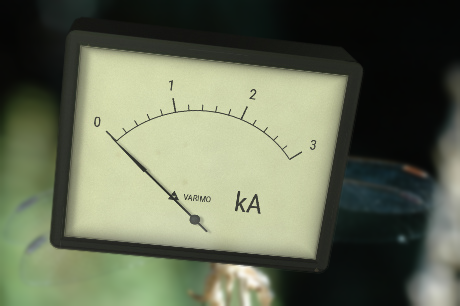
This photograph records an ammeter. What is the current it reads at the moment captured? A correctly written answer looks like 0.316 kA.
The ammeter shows 0 kA
